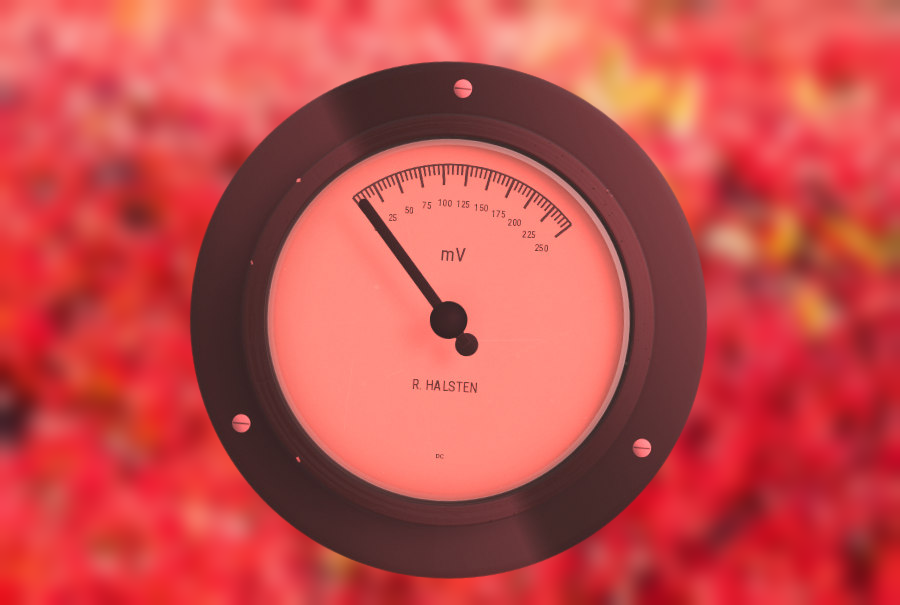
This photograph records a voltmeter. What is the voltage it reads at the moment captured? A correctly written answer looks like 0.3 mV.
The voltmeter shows 5 mV
